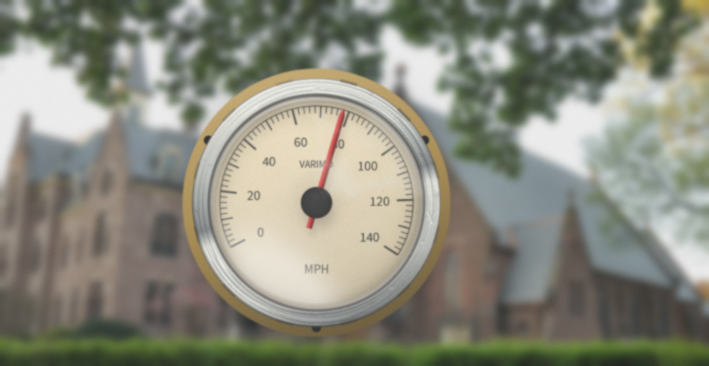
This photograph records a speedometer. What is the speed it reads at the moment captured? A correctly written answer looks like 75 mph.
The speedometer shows 78 mph
